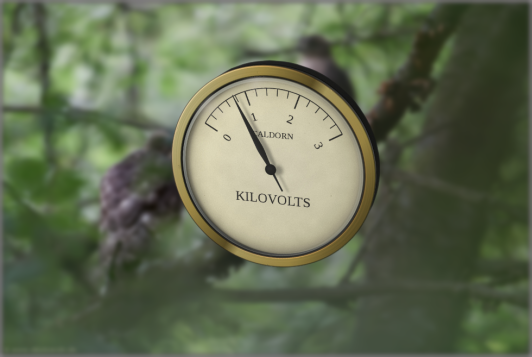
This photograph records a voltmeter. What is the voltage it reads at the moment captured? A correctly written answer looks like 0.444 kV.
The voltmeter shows 0.8 kV
